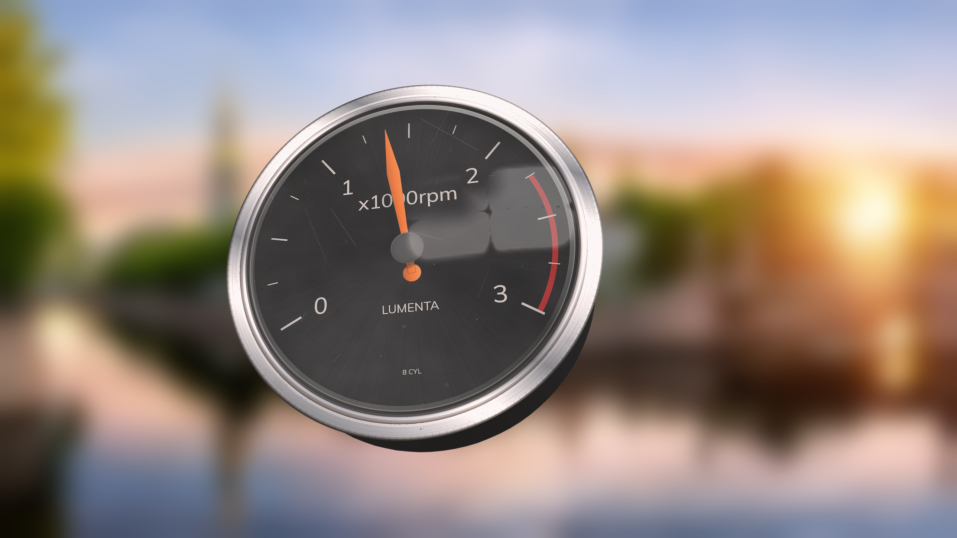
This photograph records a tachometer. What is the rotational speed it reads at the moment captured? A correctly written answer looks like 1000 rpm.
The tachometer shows 1375 rpm
